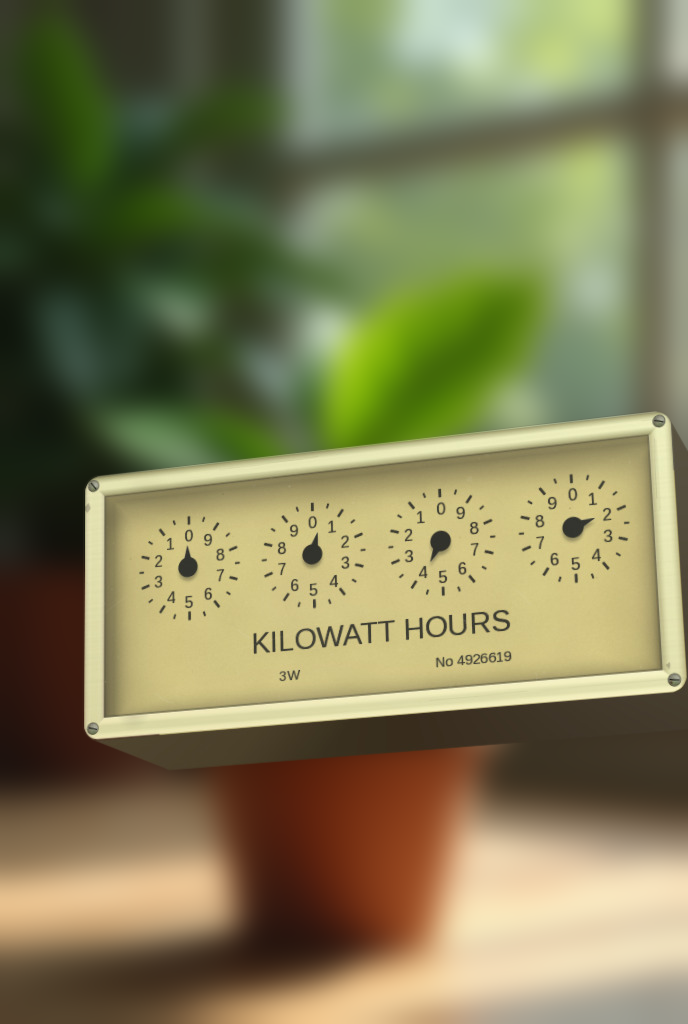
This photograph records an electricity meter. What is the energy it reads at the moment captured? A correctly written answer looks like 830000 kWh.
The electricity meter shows 42 kWh
